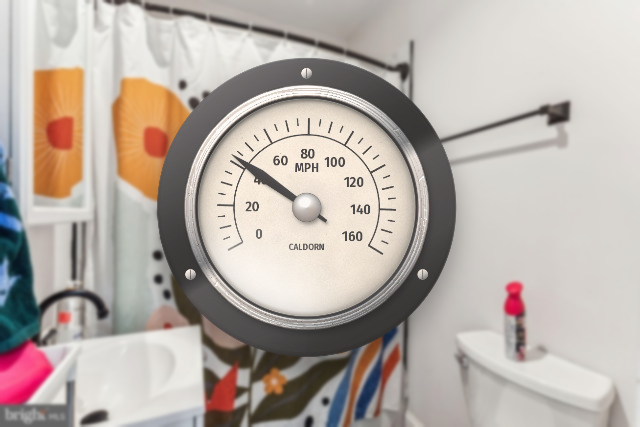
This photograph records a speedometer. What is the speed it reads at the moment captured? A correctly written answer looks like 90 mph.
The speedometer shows 42.5 mph
